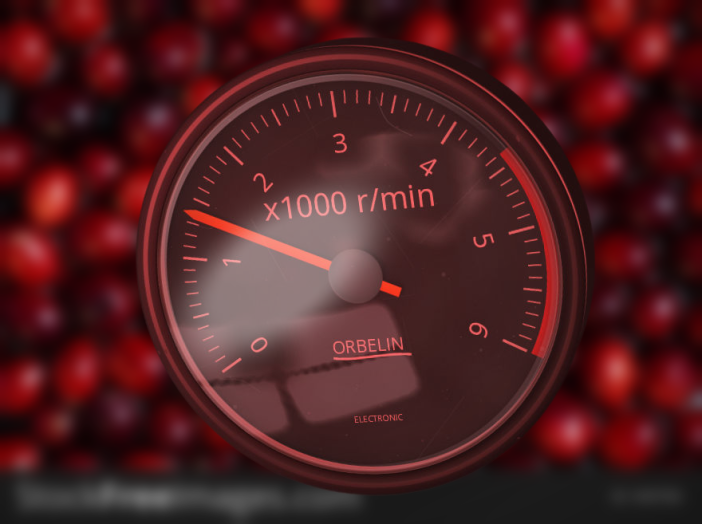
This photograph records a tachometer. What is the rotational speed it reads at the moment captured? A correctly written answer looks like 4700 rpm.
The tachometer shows 1400 rpm
